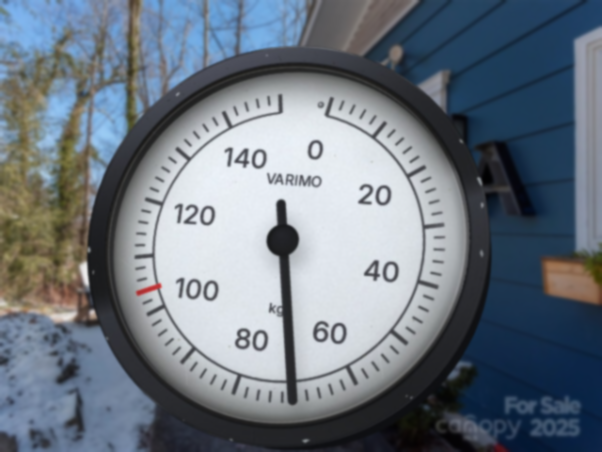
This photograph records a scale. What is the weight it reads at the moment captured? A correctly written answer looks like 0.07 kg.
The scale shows 70 kg
